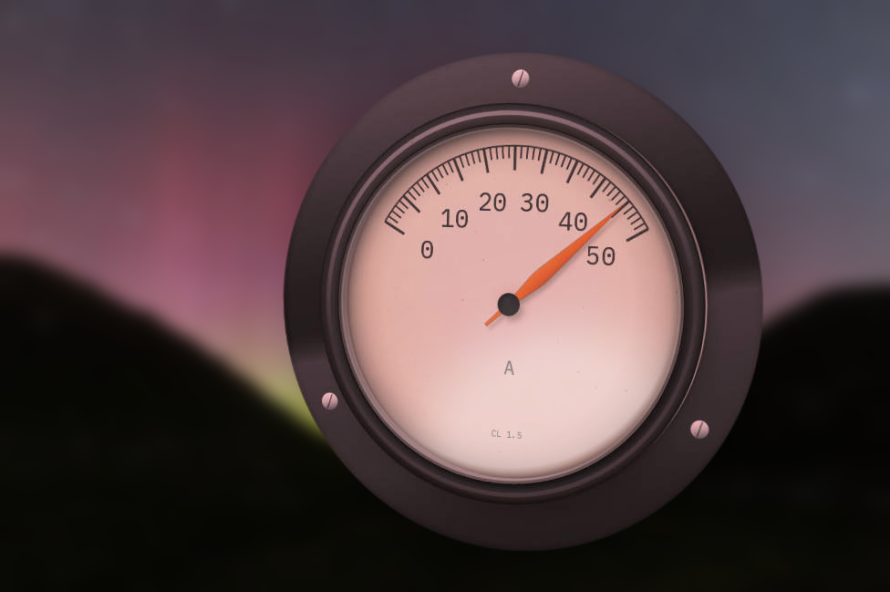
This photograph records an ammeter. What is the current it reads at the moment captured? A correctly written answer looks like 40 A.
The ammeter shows 45 A
